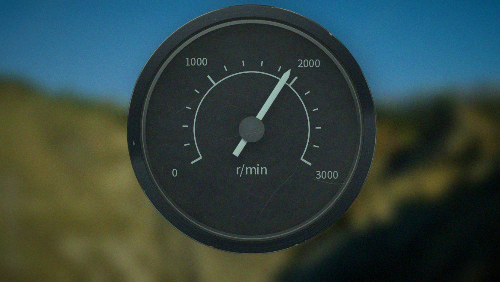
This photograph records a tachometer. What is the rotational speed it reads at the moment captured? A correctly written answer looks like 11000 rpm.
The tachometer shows 1900 rpm
